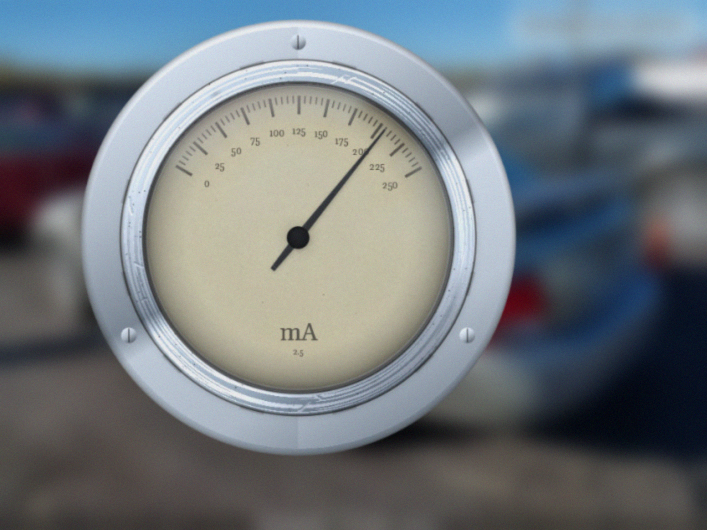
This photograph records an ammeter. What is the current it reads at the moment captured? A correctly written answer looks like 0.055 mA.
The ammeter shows 205 mA
